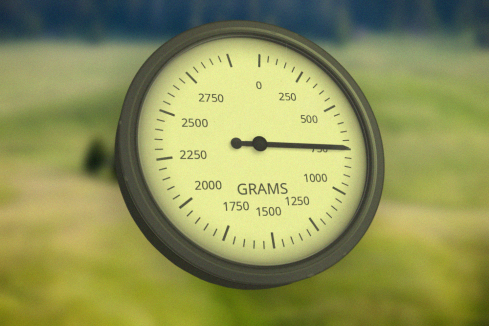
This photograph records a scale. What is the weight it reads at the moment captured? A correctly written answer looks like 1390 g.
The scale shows 750 g
